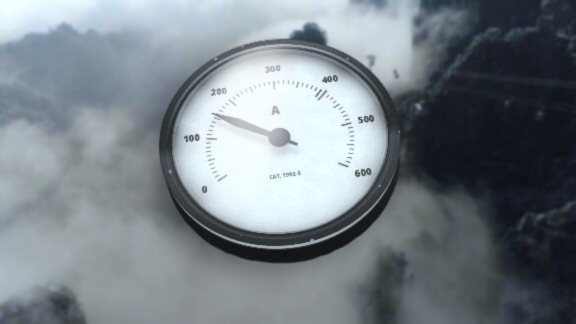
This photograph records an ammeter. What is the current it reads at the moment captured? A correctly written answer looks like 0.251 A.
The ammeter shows 150 A
